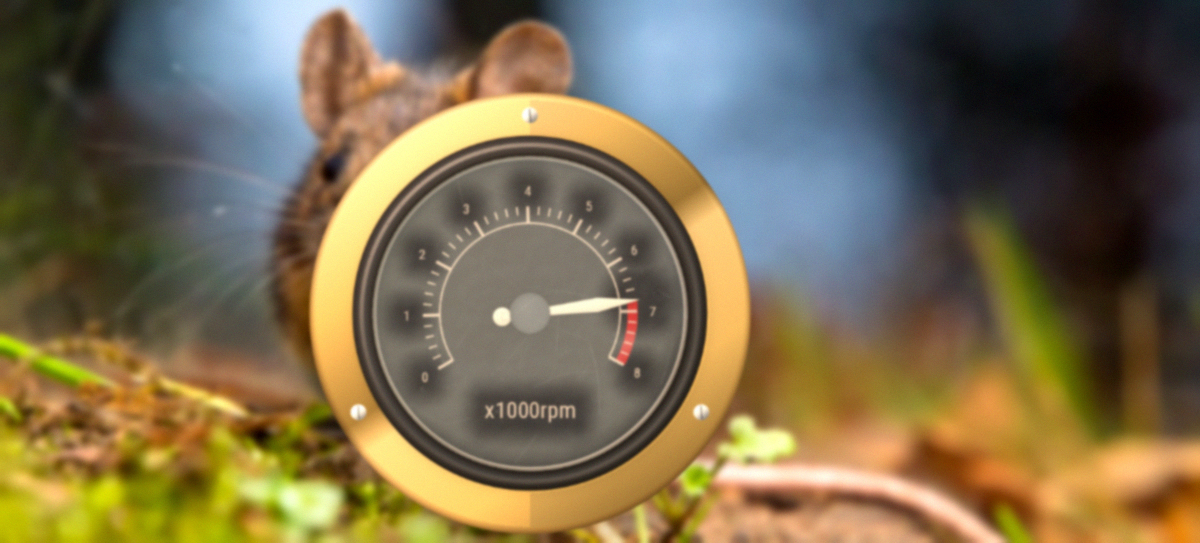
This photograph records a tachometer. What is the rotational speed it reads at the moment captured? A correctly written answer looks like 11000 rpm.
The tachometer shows 6800 rpm
